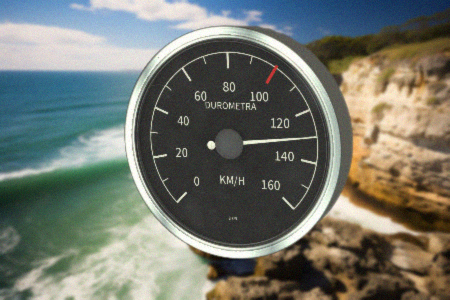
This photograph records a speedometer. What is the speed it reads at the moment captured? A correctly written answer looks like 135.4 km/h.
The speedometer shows 130 km/h
